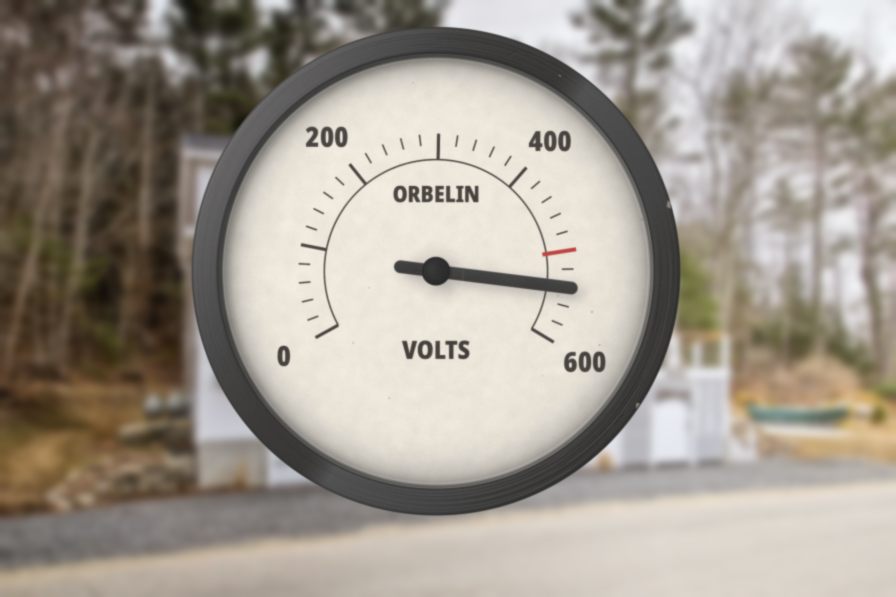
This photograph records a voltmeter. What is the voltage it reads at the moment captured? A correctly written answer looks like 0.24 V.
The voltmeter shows 540 V
